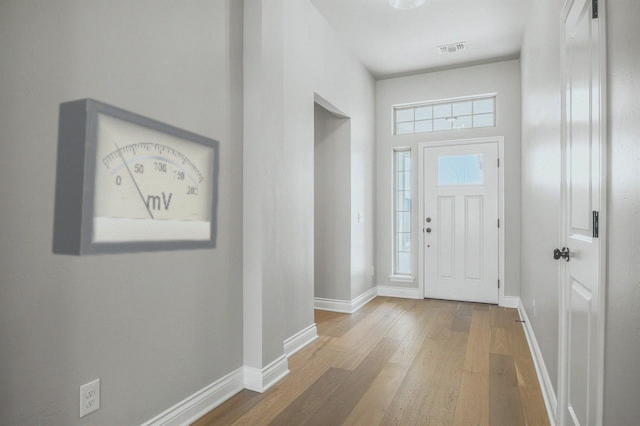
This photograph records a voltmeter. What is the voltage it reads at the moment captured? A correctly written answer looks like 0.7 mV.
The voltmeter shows 25 mV
